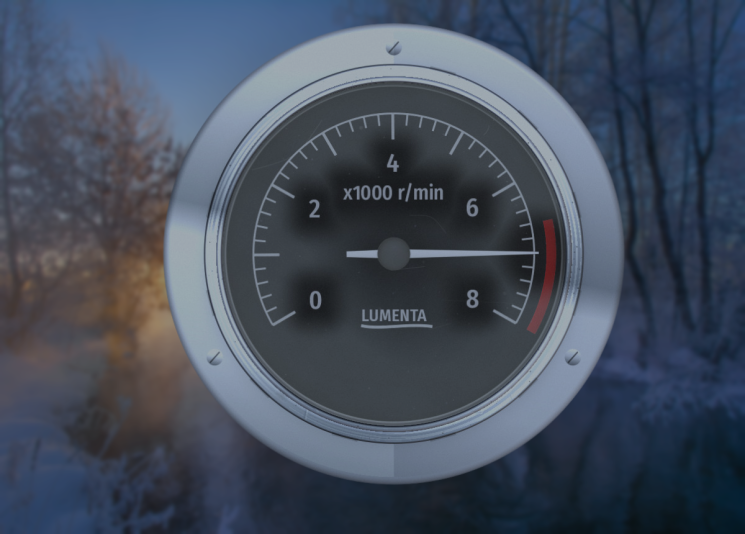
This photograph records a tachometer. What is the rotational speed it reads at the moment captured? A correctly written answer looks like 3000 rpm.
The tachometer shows 7000 rpm
